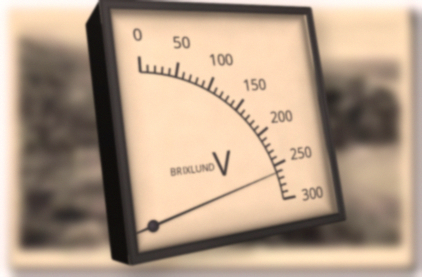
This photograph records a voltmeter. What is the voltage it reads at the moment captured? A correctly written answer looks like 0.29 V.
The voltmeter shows 260 V
